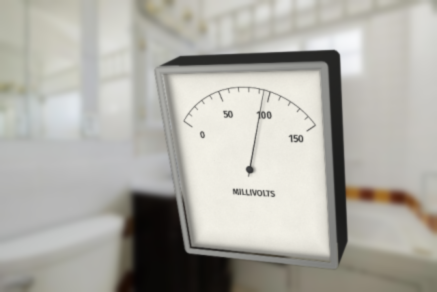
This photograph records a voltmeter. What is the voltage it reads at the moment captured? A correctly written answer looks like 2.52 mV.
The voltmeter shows 95 mV
